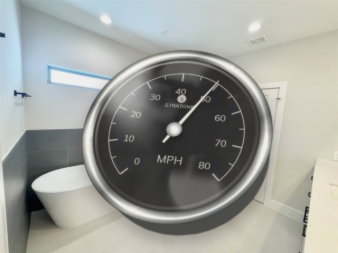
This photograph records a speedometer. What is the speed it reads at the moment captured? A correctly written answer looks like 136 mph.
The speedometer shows 50 mph
